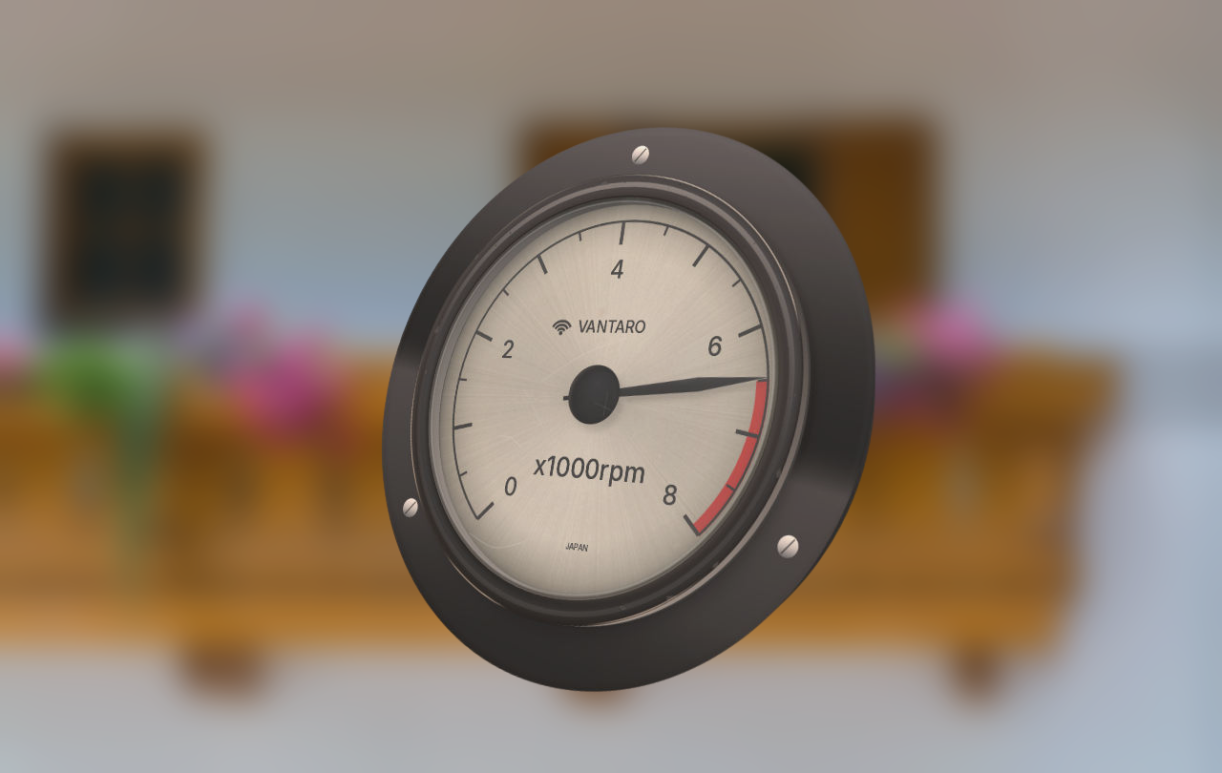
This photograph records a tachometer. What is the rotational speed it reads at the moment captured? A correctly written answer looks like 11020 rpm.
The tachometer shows 6500 rpm
